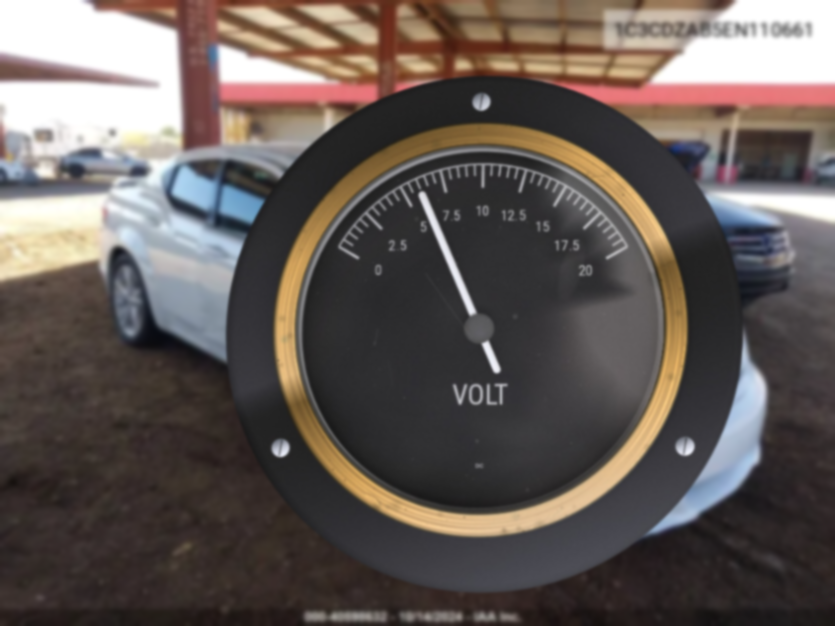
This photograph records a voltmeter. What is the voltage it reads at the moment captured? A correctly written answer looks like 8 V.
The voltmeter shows 6 V
